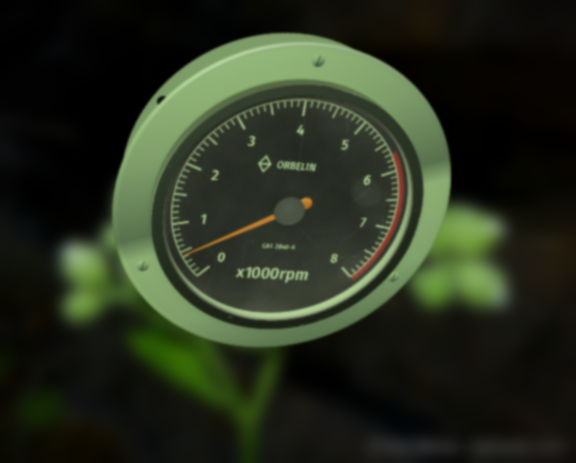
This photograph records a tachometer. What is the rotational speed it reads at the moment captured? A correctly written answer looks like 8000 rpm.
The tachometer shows 500 rpm
